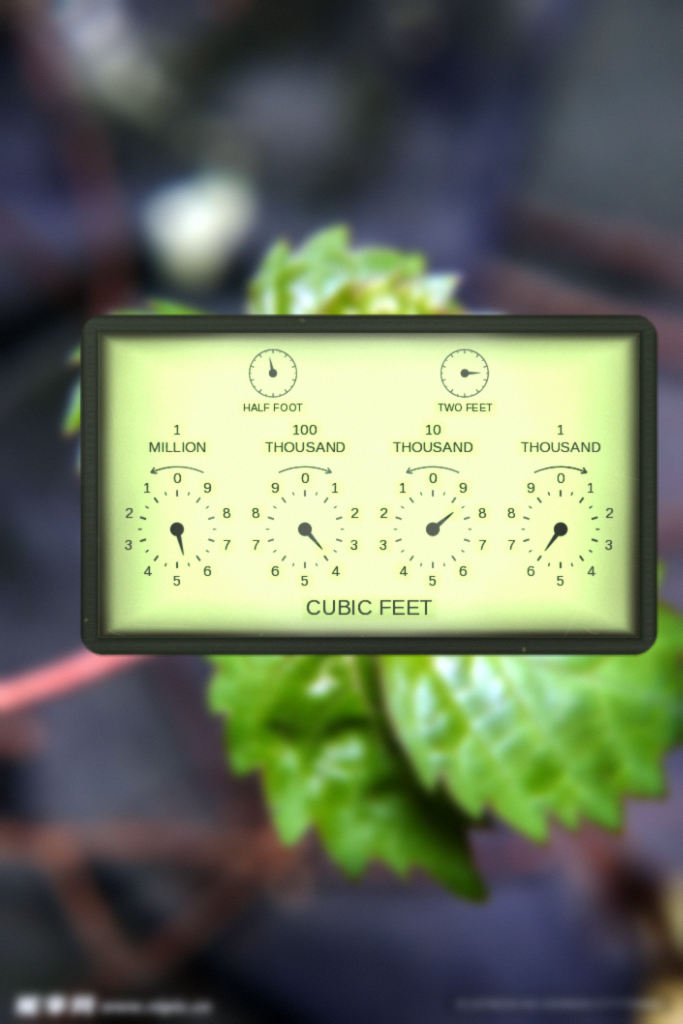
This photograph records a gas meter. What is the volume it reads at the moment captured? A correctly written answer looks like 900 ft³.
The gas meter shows 538600 ft³
